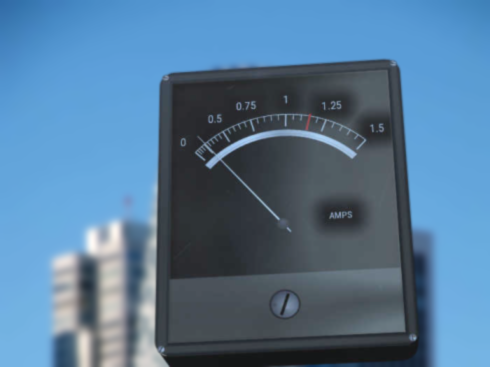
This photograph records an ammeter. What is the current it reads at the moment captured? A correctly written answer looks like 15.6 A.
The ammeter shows 0.25 A
